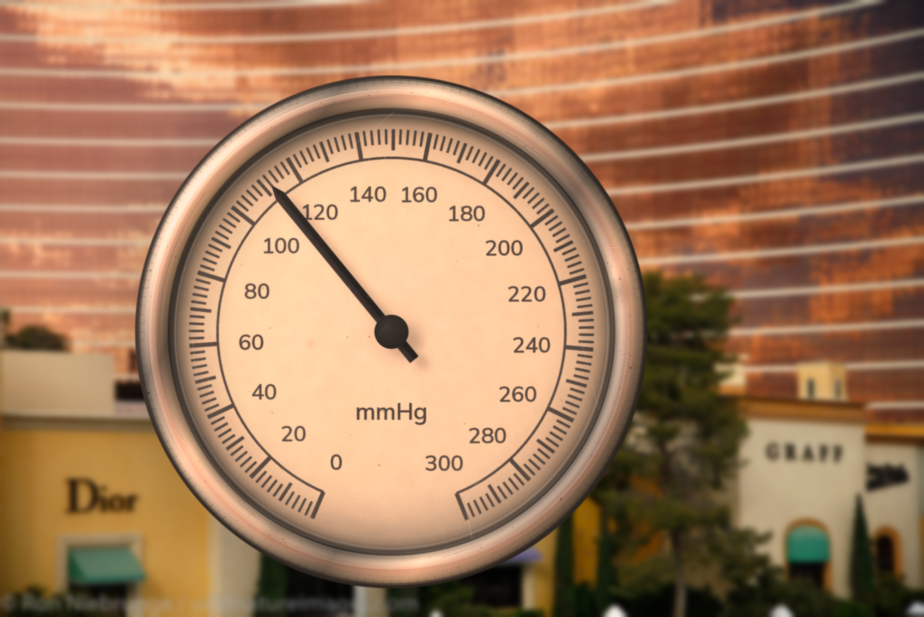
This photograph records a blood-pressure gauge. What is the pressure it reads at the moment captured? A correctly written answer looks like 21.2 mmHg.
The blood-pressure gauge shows 112 mmHg
